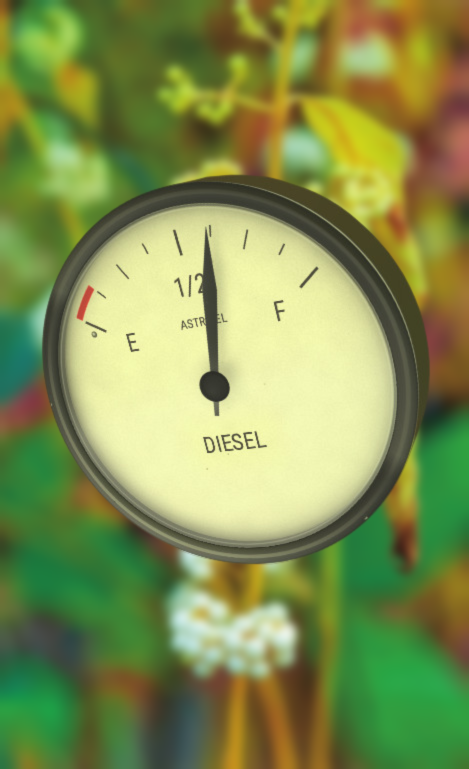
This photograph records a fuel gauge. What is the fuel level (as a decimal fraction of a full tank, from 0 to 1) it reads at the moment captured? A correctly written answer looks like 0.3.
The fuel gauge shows 0.625
